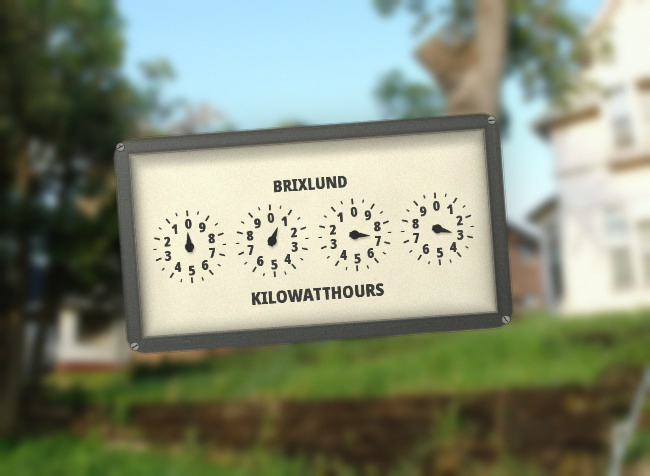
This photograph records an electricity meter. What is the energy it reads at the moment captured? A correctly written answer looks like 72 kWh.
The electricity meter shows 73 kWh
